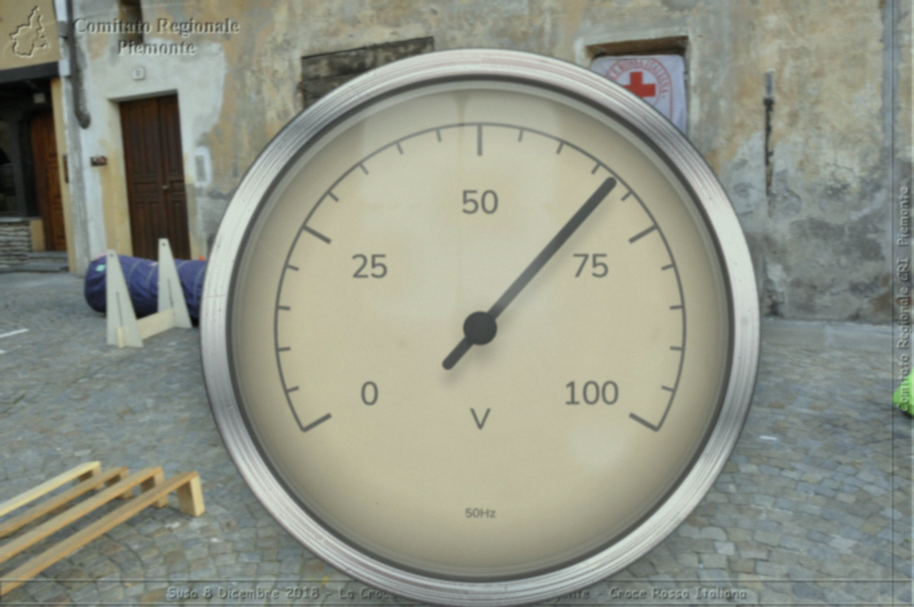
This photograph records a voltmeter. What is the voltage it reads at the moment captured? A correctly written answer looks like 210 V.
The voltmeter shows 67.5 V
